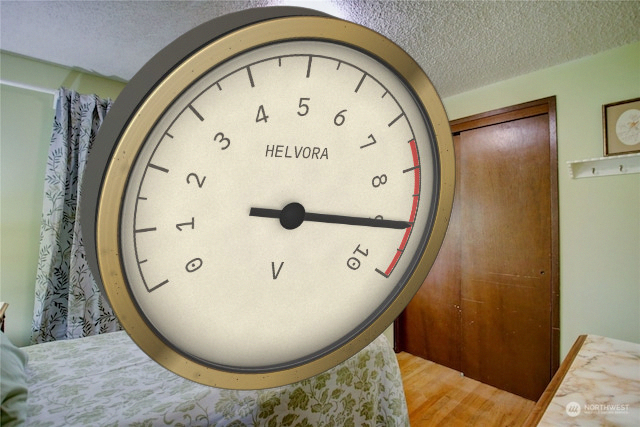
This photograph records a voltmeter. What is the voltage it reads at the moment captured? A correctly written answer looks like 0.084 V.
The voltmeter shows 9 V
